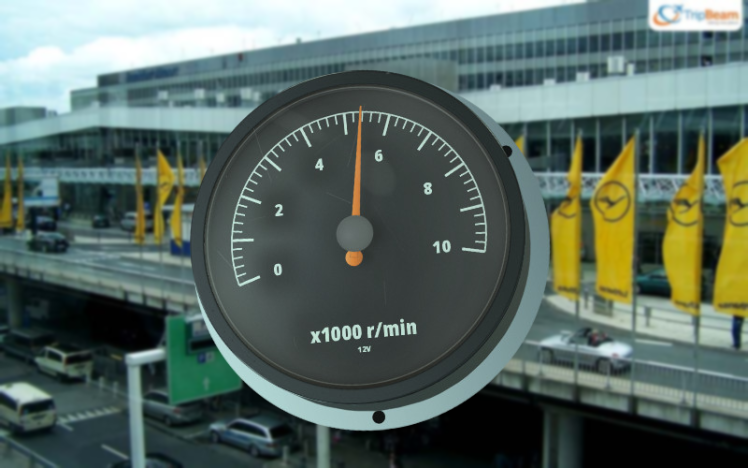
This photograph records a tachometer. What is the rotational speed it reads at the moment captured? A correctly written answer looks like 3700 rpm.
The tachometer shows 5400 rpm
